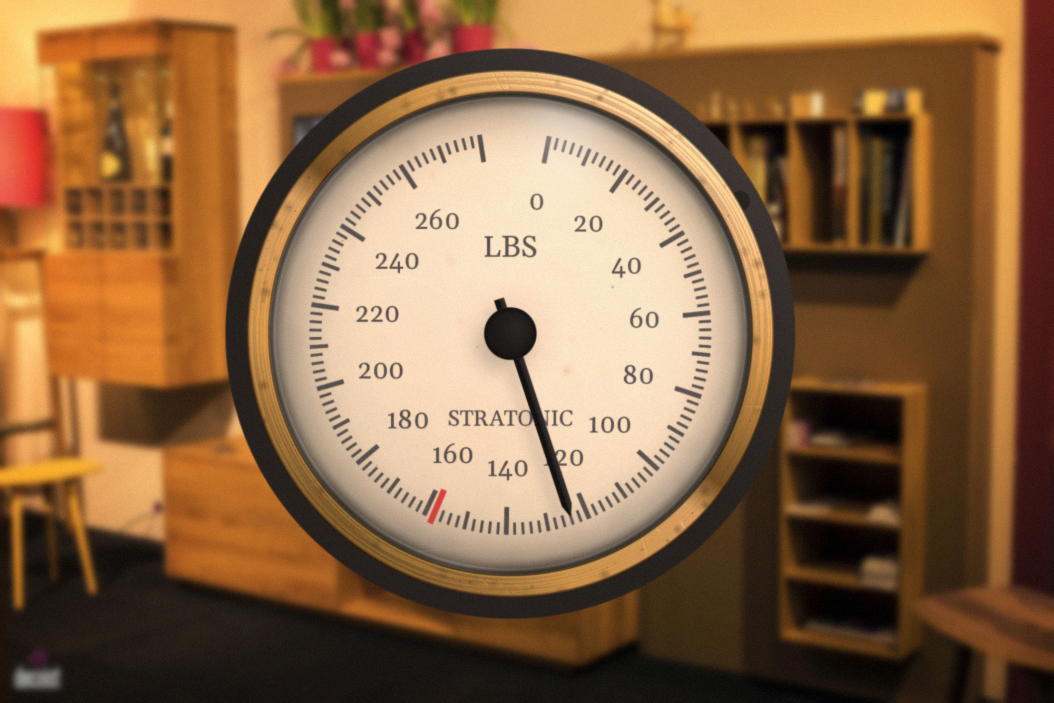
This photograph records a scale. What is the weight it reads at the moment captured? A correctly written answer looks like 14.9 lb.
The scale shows 124 lb
